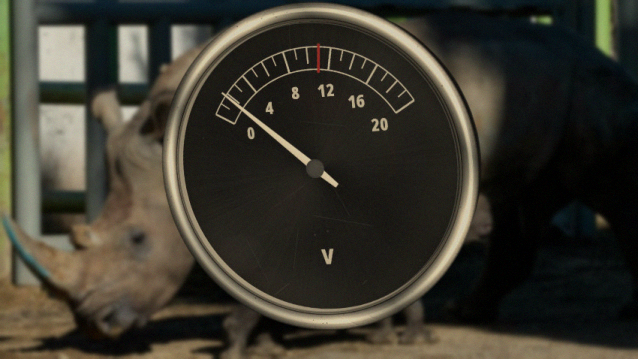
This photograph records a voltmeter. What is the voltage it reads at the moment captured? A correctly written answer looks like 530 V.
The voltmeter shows 2 V
